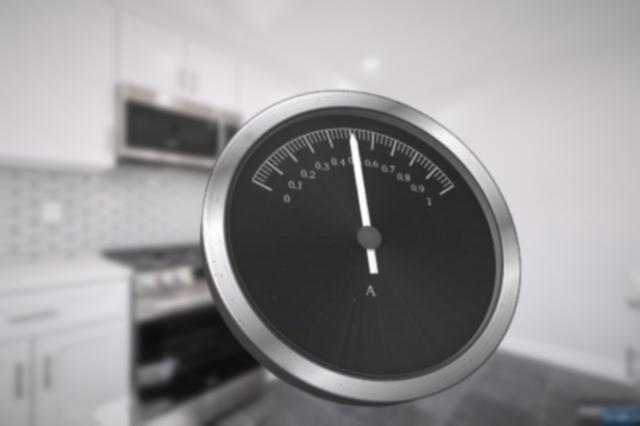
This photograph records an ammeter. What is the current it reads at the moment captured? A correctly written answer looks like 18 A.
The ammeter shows 0.5 A
